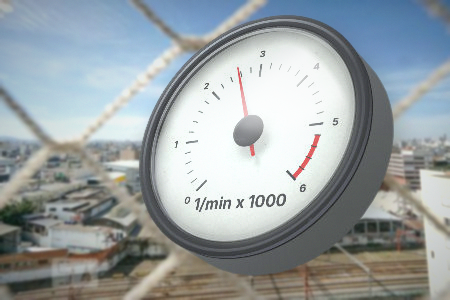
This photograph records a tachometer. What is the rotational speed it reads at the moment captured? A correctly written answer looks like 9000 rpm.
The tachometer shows 2600 rpm
